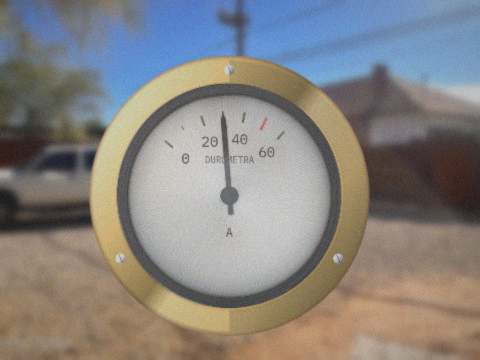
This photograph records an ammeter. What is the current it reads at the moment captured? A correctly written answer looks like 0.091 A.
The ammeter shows 30 A
